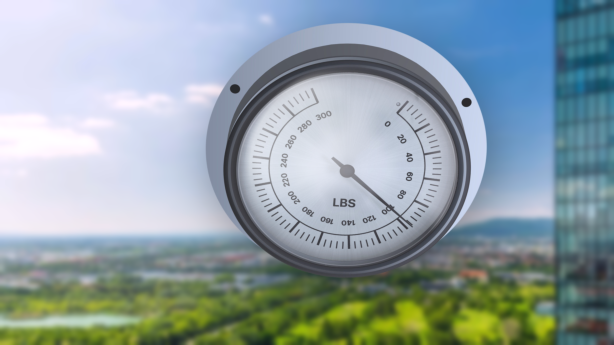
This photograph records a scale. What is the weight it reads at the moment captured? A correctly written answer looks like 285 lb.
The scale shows 96 lb
